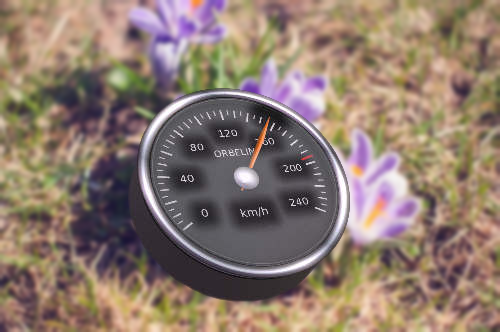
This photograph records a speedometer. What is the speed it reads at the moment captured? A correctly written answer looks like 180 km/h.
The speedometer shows 155 km/h
